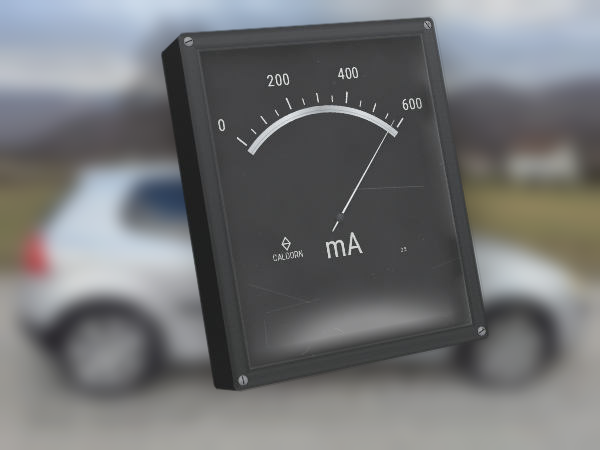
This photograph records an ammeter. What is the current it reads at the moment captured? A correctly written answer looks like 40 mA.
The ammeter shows 575 mA
